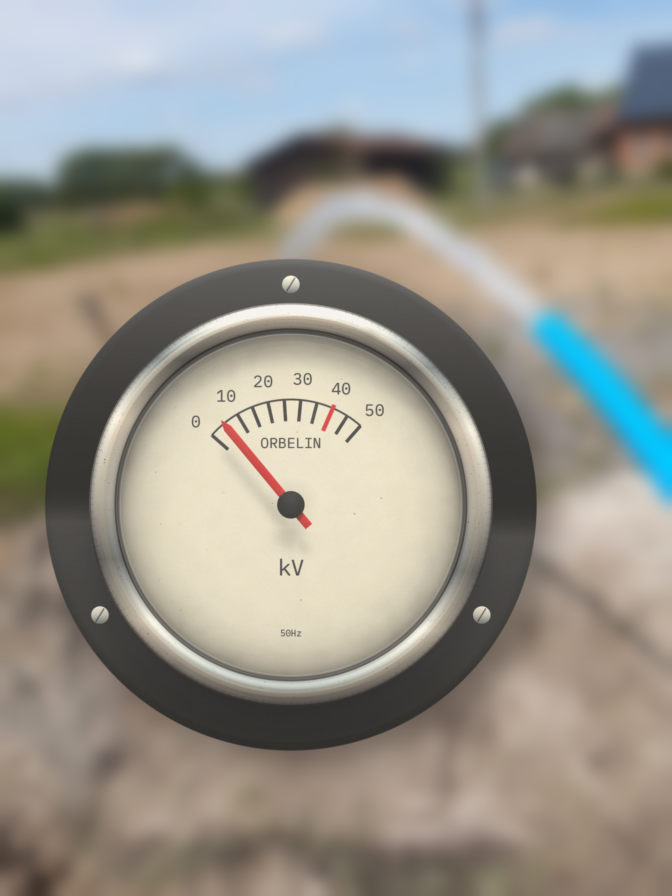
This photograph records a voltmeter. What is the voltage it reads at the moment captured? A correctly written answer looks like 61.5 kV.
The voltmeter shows 5 kV
